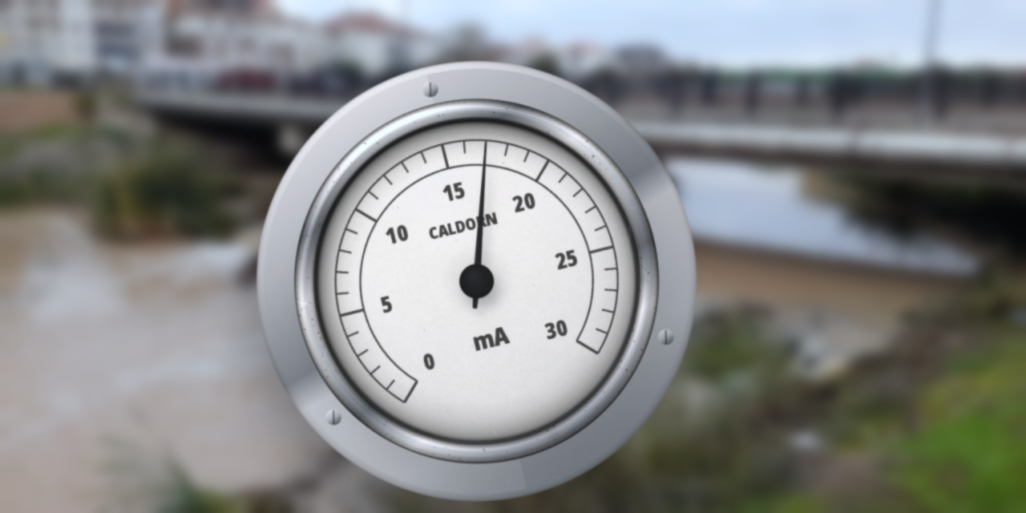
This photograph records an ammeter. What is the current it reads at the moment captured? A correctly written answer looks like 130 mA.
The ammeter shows 17 mA
